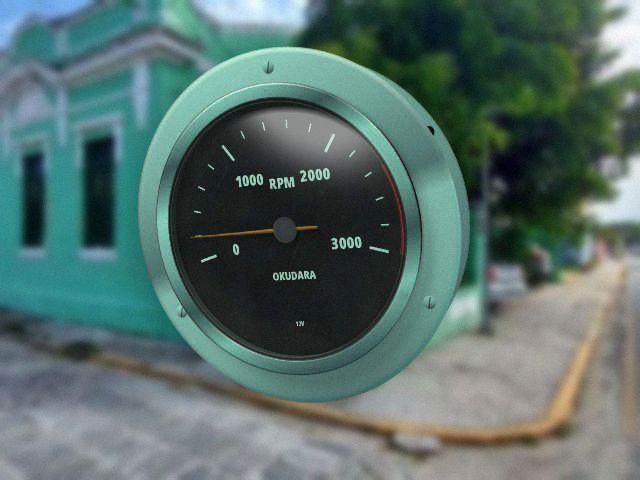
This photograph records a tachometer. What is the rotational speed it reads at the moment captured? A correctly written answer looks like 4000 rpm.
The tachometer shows 200 rpm
